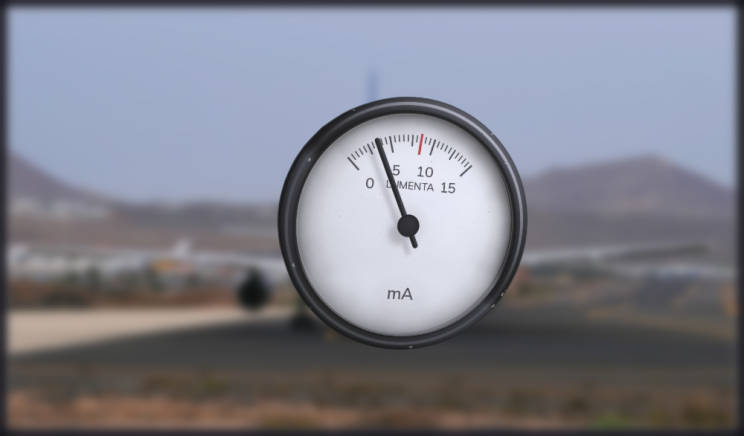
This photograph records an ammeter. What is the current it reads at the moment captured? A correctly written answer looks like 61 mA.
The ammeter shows 3.5 mA
